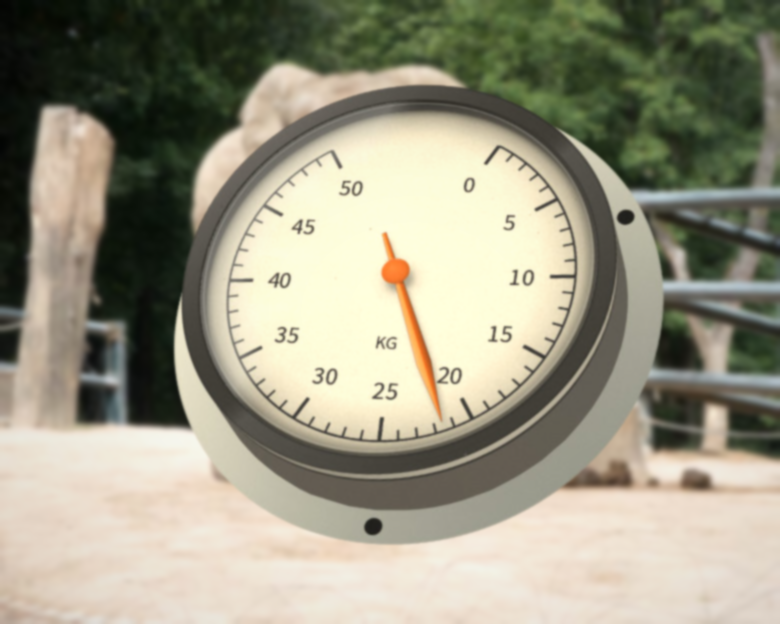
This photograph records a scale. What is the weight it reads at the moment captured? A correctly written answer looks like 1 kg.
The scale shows 21.5 kg
